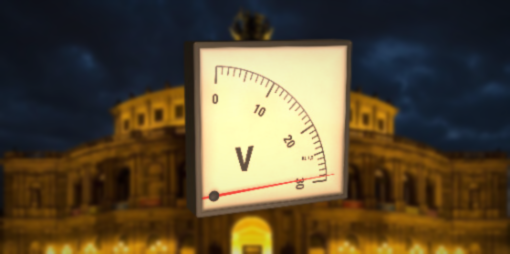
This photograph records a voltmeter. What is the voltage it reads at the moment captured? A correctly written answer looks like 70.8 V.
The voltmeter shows 29 V
